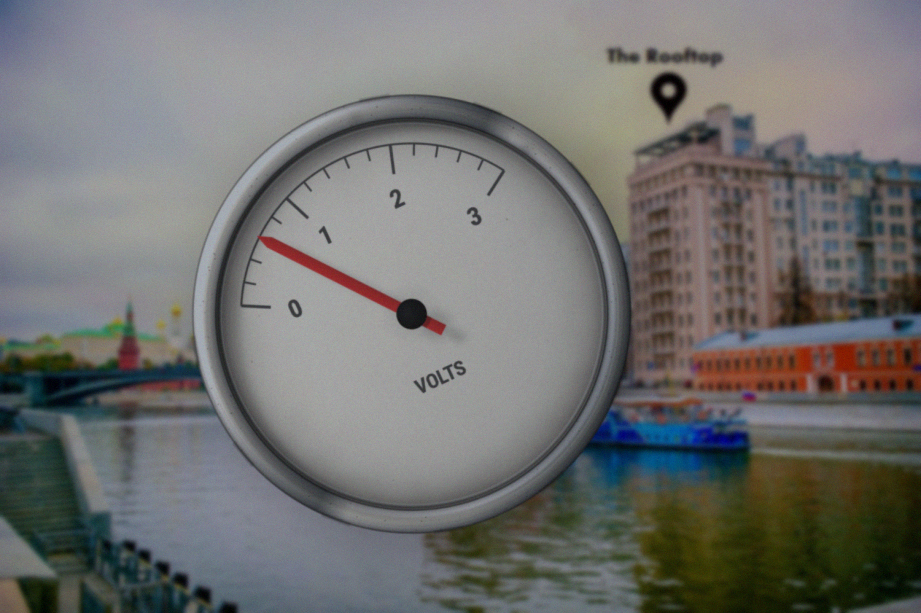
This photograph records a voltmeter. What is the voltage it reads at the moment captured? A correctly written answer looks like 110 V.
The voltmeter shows 0.6 V
